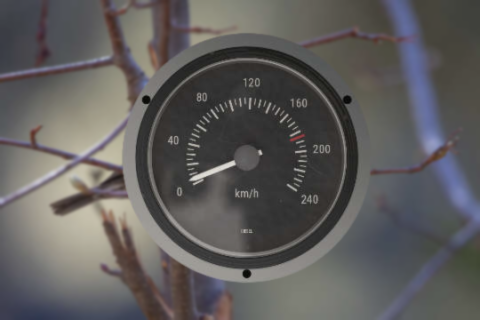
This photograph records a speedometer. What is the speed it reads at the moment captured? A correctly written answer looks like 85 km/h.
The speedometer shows 5 km/h
